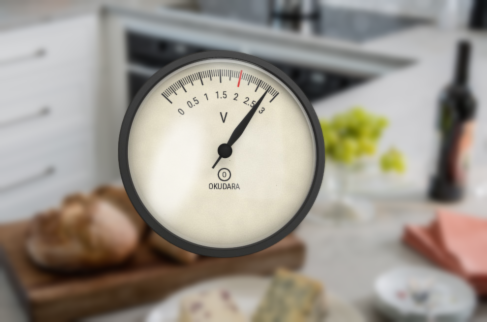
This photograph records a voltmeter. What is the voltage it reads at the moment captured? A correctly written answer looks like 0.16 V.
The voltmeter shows 2.75 V
